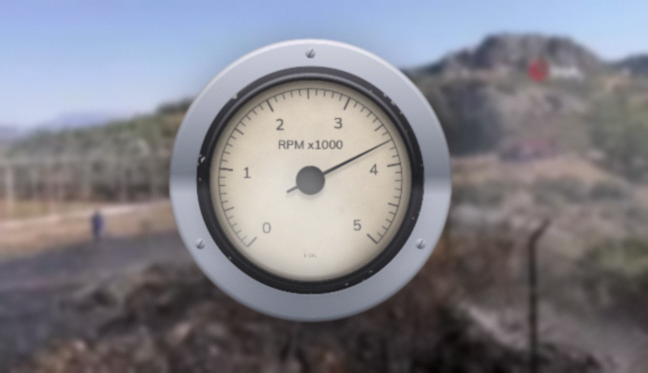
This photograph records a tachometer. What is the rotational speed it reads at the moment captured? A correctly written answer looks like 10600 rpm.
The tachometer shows 3700 rpm
